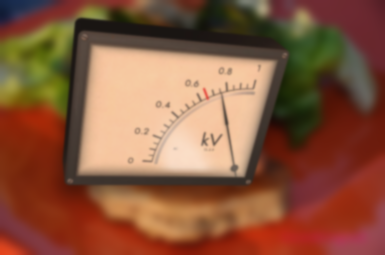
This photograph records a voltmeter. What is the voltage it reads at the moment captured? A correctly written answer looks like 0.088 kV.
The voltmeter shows 0.75 kV
